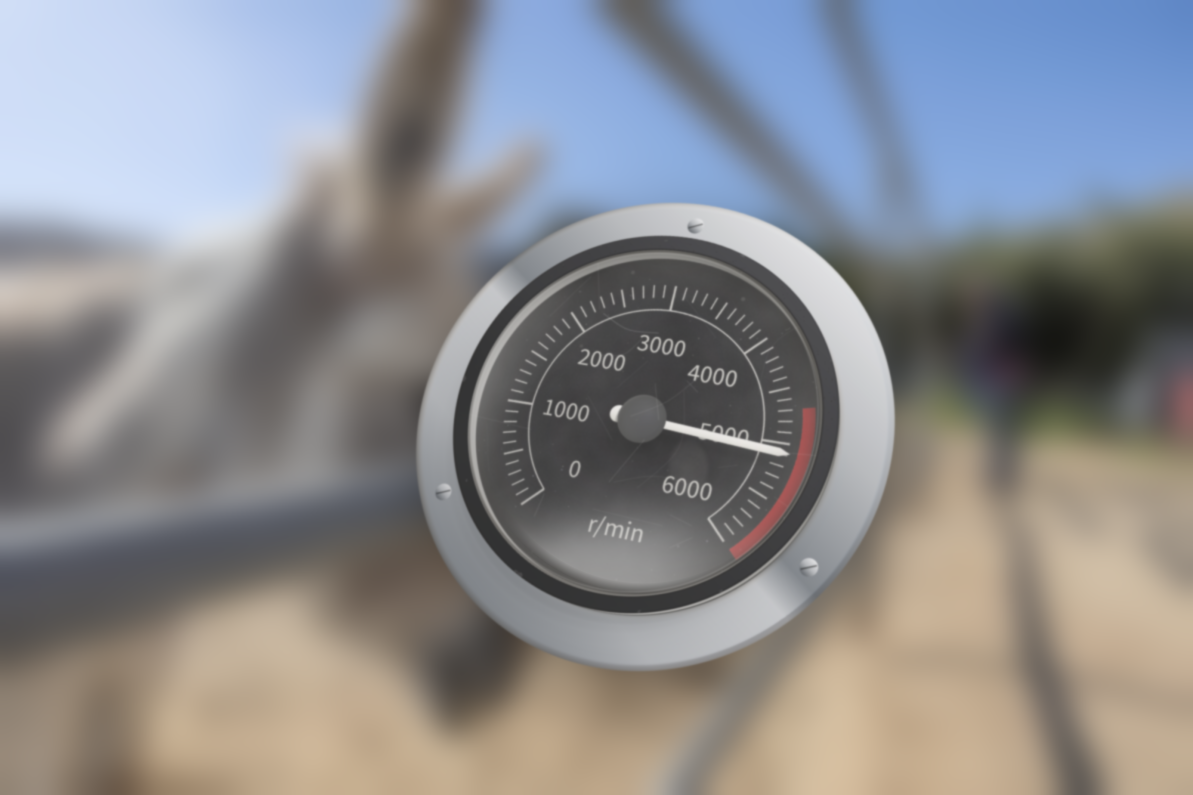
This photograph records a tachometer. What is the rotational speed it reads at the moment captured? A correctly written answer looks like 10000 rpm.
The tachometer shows 5100 rpm
